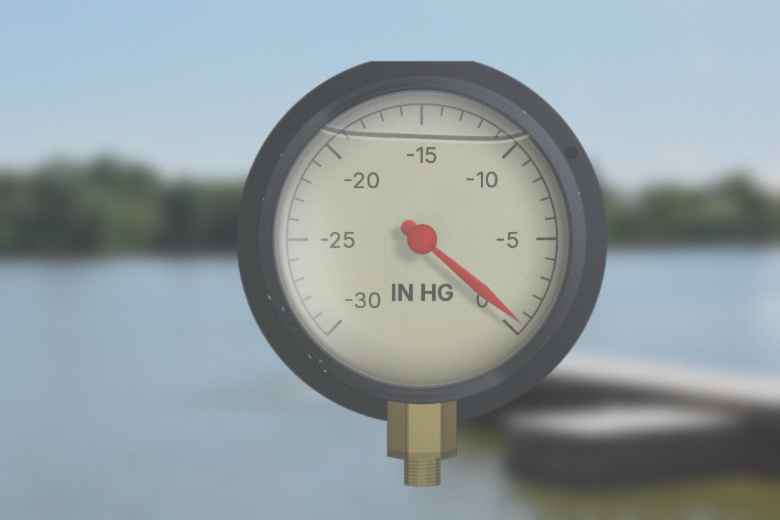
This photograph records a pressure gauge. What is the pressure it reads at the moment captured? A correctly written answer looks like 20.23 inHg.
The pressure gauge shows -0.5 inHg
